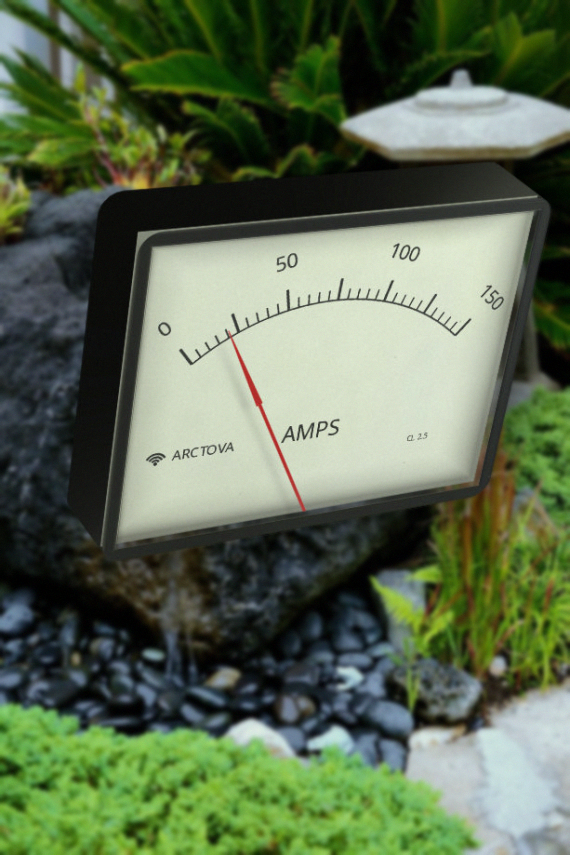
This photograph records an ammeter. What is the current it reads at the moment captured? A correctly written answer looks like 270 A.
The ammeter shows 20 A
